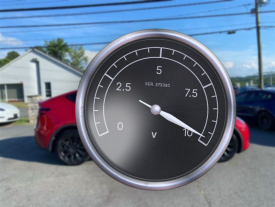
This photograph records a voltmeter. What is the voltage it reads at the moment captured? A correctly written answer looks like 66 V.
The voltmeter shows 9.75 V
